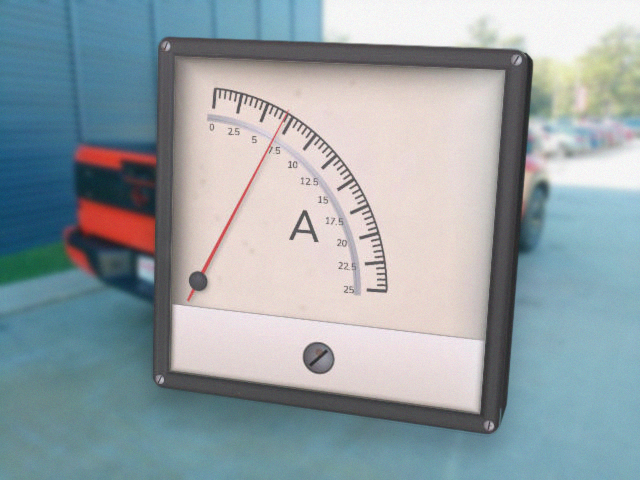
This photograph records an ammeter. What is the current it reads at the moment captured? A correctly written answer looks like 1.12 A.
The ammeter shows 7 A
